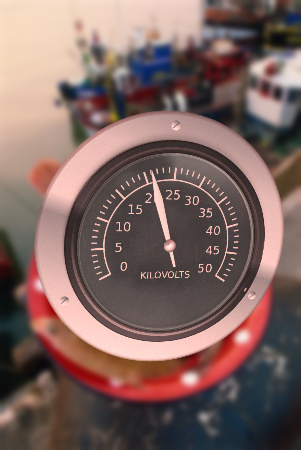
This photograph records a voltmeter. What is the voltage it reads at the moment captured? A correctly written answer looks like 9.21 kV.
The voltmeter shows 21 kV
